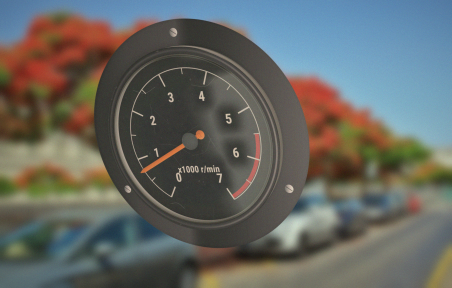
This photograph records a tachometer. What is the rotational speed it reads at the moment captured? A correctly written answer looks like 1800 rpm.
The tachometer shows 750 rpm
